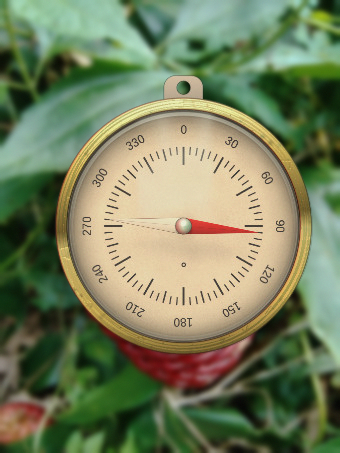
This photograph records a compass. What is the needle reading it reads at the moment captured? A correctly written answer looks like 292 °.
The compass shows 95 °
